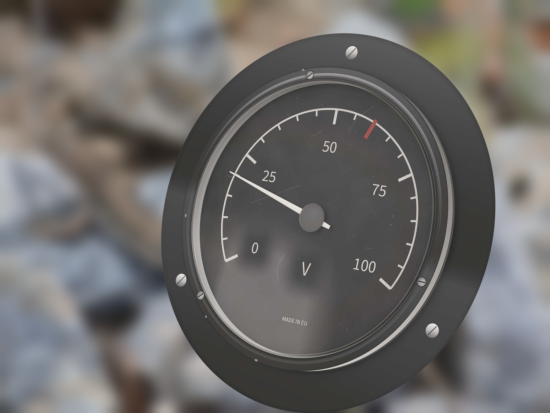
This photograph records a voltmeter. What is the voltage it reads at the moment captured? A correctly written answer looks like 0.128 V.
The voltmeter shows 20 V
